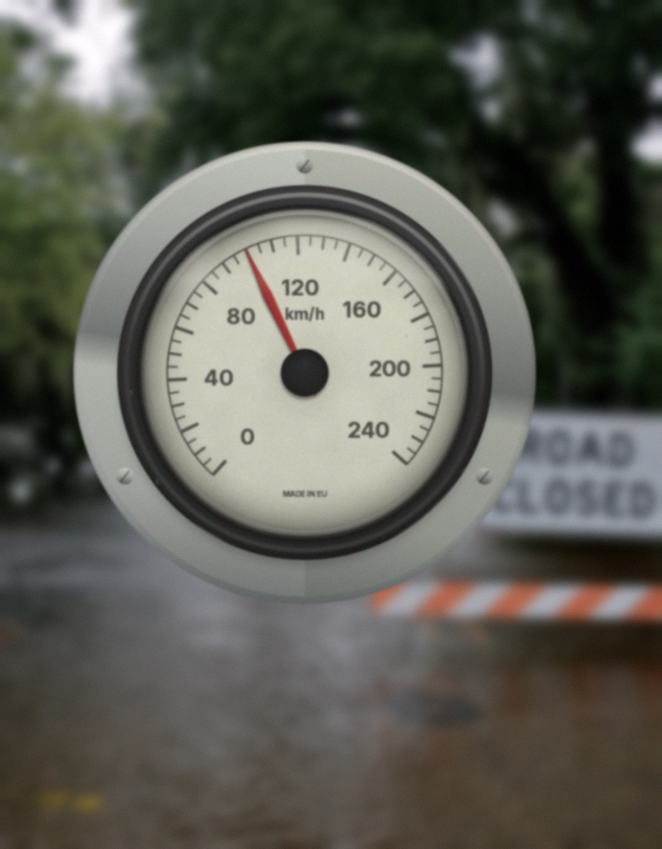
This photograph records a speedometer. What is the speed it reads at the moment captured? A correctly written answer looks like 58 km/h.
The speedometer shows 100 km/h
